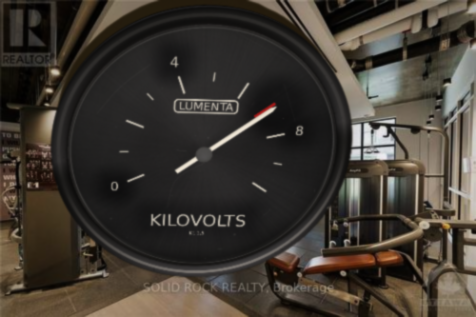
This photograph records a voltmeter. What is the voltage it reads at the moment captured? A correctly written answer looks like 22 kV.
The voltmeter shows 7 kV
